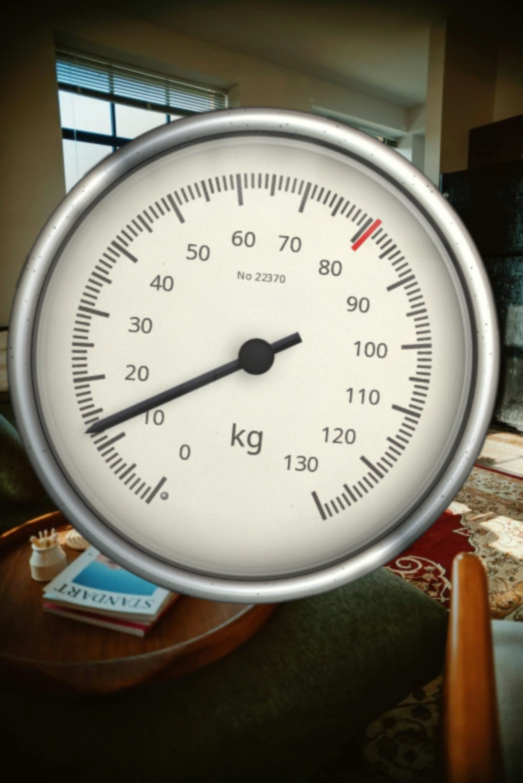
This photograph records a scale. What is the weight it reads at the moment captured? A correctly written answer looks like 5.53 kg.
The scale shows 13 kg
